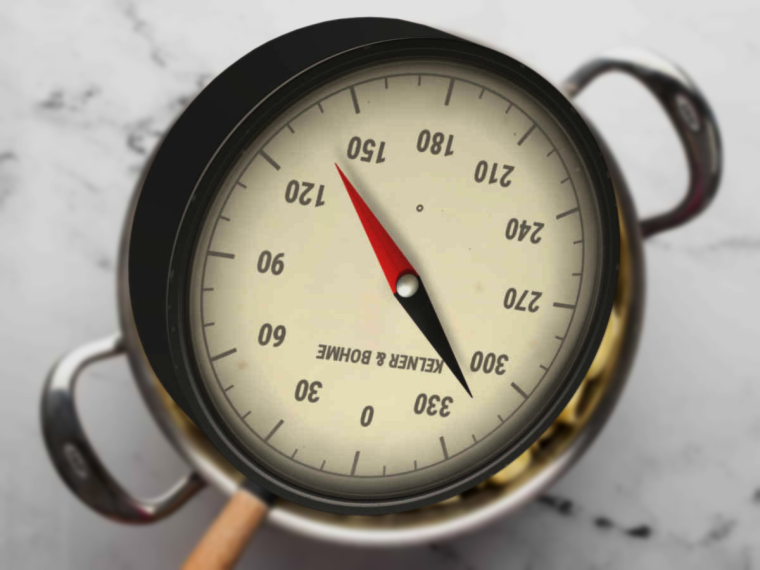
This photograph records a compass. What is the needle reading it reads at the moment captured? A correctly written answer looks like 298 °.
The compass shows 135 °
